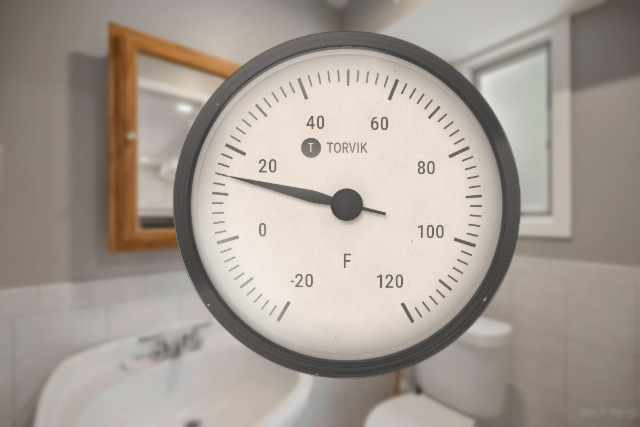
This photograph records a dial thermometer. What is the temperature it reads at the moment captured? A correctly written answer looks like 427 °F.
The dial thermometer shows 14 °F
